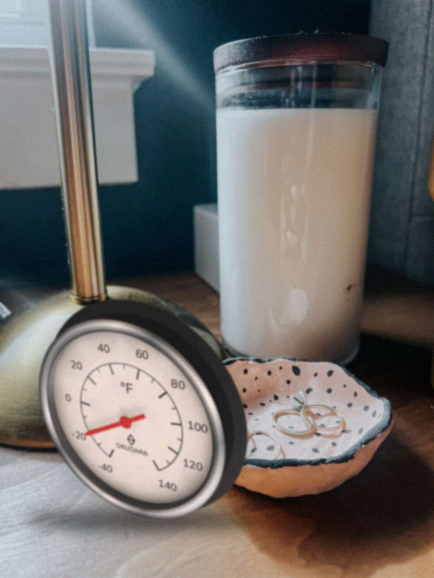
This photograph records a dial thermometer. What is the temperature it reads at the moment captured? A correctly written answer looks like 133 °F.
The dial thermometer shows -20 °F
